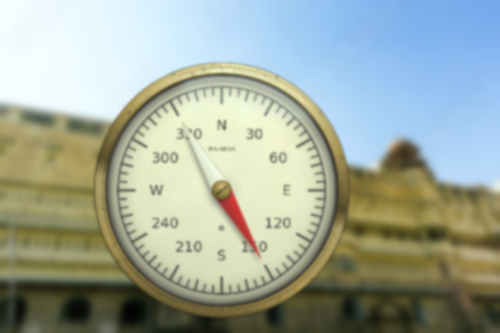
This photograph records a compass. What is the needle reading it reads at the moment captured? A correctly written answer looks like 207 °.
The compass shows 150 °
